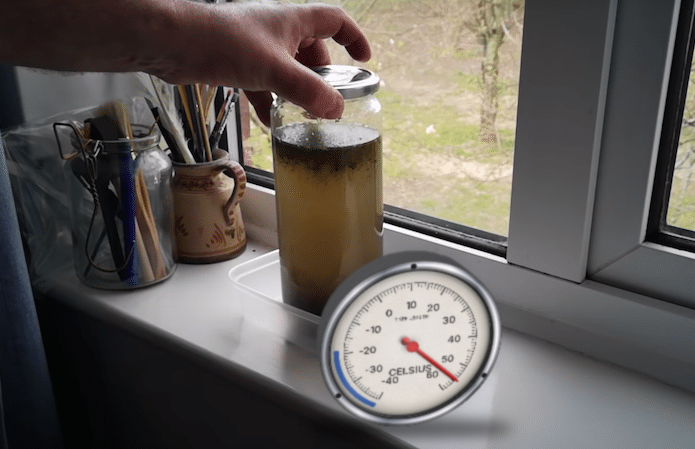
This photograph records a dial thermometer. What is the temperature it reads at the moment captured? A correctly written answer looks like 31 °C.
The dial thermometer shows 55 °C
